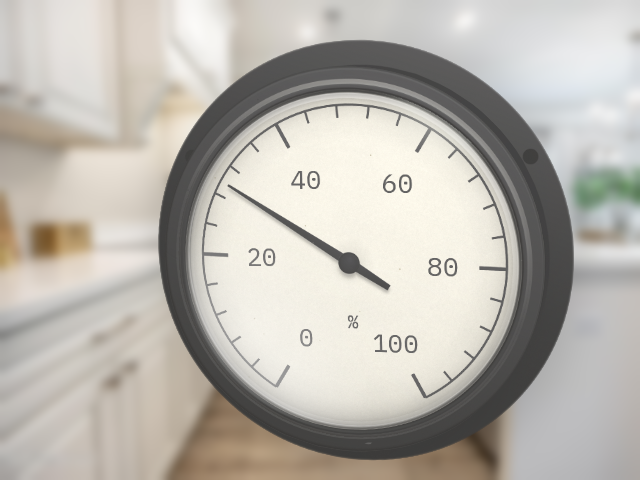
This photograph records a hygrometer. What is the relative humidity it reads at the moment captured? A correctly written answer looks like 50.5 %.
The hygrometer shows 30 %
